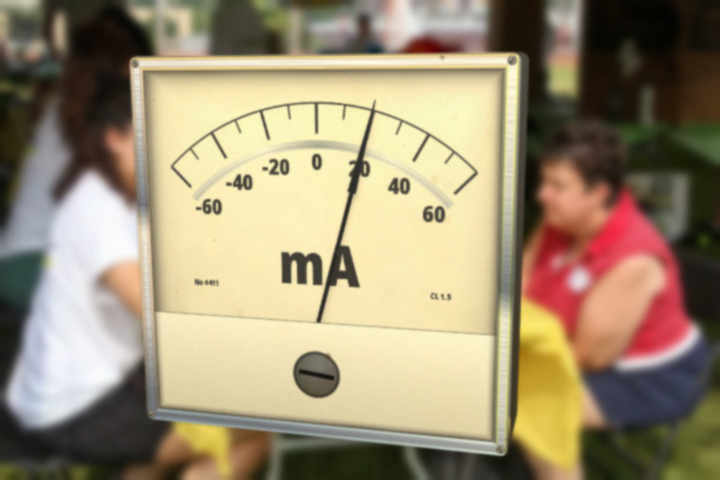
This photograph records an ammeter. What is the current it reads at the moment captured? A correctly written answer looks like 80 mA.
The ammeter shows 20 mA
